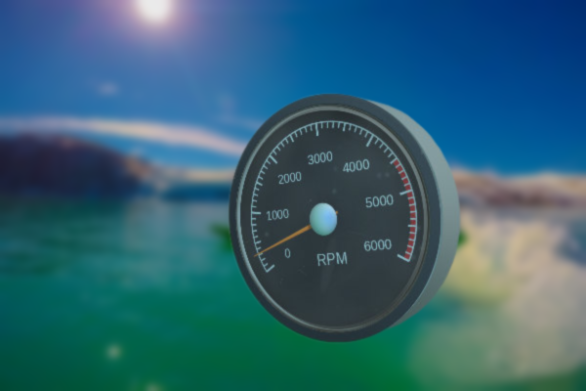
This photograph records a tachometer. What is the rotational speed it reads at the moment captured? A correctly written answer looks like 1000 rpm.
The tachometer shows 300 rpm
